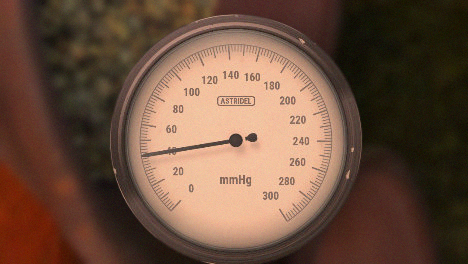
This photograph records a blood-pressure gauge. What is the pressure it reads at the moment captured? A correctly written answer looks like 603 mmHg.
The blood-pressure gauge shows 40 mmHg
